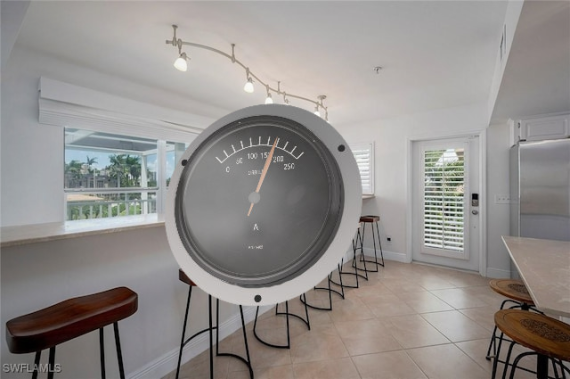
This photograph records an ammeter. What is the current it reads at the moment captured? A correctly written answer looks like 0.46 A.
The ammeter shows 175 A
